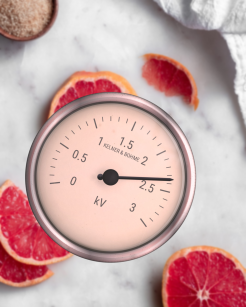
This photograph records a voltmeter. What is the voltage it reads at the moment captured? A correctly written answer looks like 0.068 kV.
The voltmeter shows 2.35 kV
